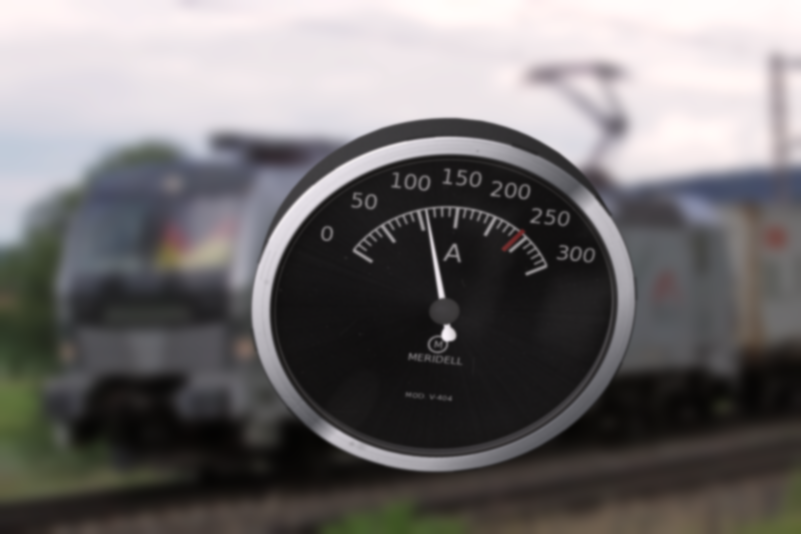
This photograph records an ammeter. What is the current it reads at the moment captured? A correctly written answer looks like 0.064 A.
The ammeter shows 110 A
